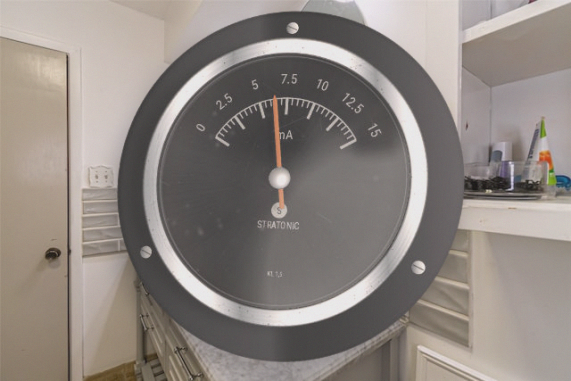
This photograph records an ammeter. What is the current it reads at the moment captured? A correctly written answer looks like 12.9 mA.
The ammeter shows 6.5 mA
